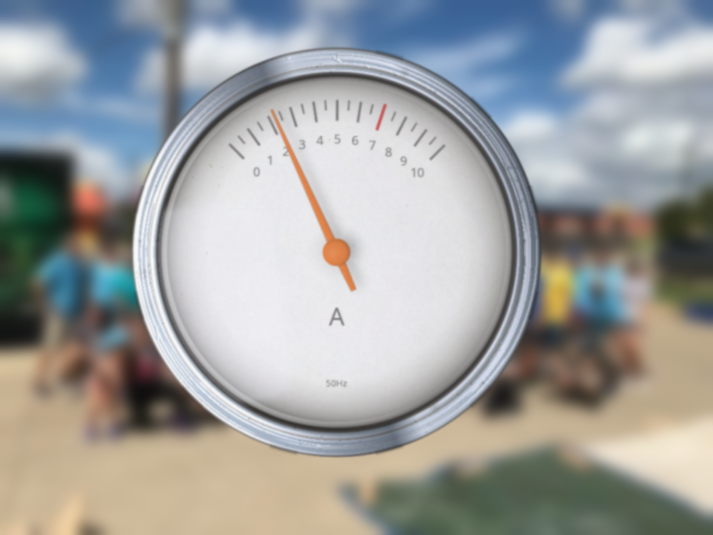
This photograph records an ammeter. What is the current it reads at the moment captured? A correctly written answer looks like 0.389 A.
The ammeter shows 2.25 A
